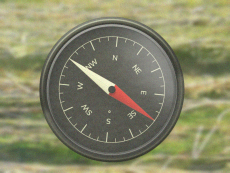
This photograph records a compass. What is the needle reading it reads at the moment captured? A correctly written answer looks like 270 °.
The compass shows 120 °
